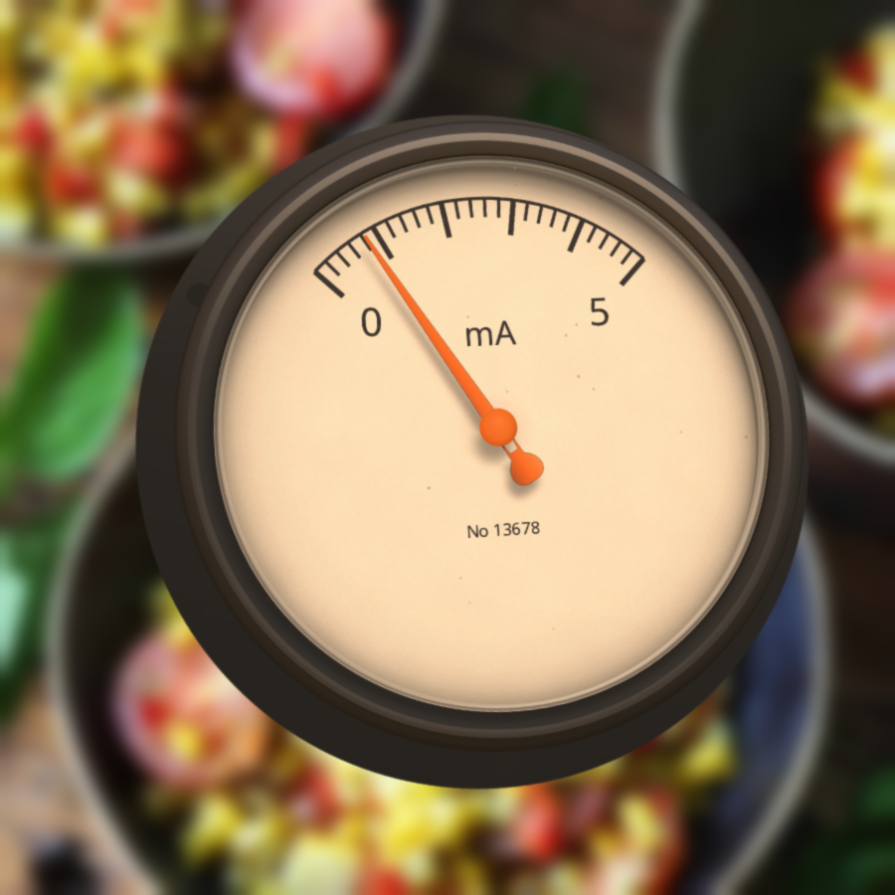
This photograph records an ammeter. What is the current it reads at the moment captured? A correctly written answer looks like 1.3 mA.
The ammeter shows 0.8 mA
